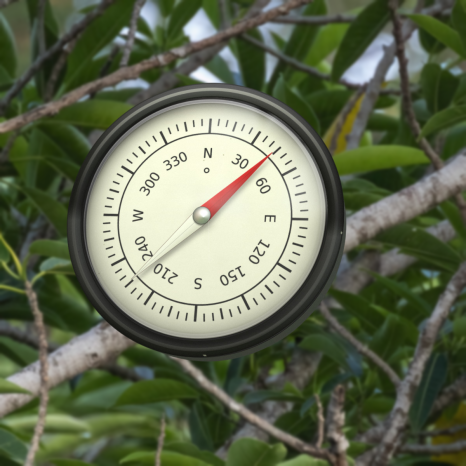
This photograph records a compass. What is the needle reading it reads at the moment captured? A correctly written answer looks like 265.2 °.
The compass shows 45 °
